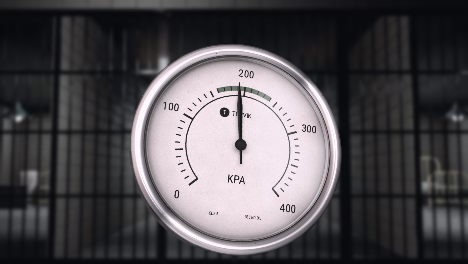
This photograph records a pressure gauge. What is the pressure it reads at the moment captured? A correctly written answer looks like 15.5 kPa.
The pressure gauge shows 190 kPa
